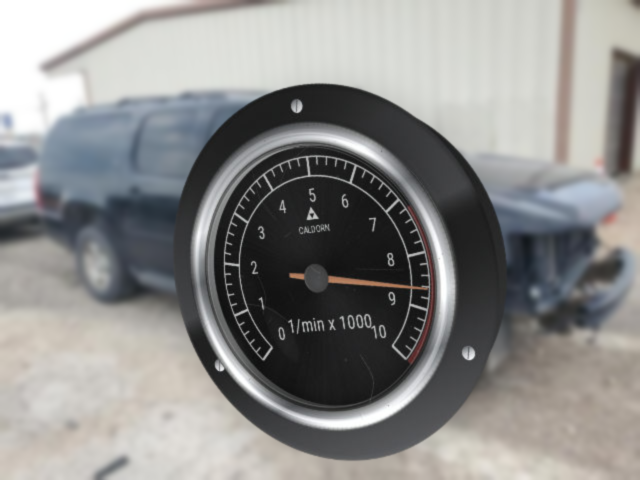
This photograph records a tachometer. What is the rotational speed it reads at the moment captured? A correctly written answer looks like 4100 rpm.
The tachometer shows 8600 rpm
